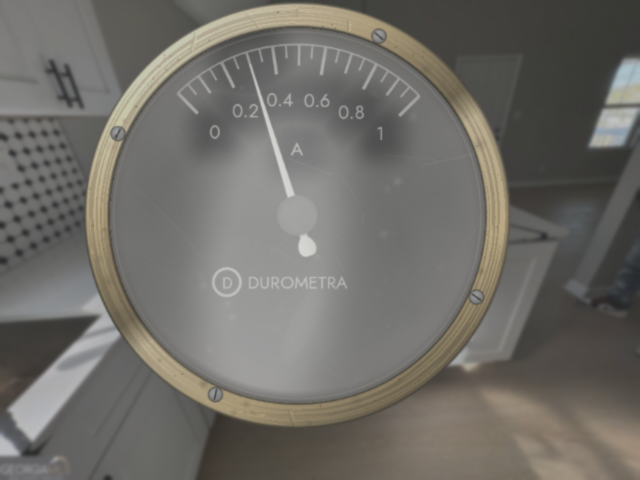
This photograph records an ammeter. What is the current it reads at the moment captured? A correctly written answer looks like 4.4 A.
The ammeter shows 0.3 A
